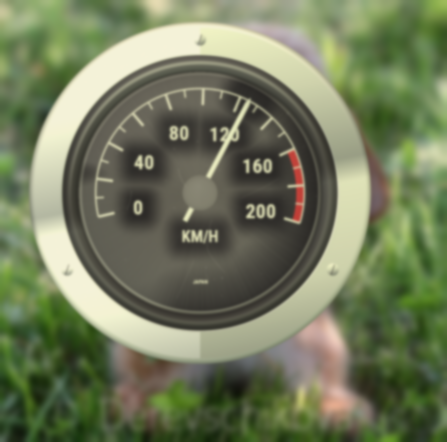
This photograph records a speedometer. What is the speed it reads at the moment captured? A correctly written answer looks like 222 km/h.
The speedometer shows 125 km/h
